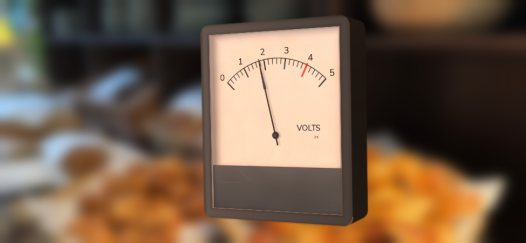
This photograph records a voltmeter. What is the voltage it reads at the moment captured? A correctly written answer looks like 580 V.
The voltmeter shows 1.8 V
